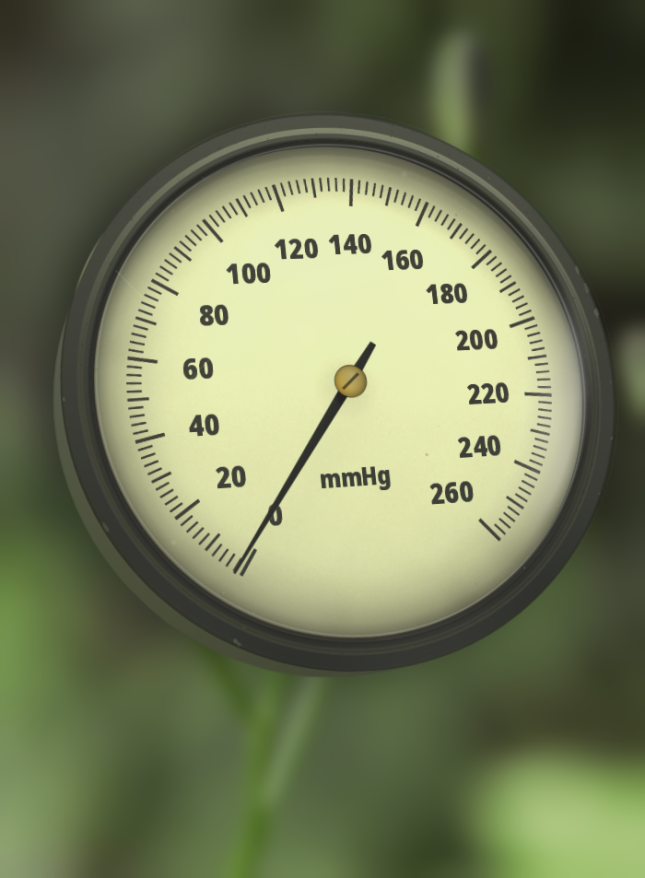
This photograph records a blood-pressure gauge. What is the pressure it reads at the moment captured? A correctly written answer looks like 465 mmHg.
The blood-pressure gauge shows 2 mmHg
